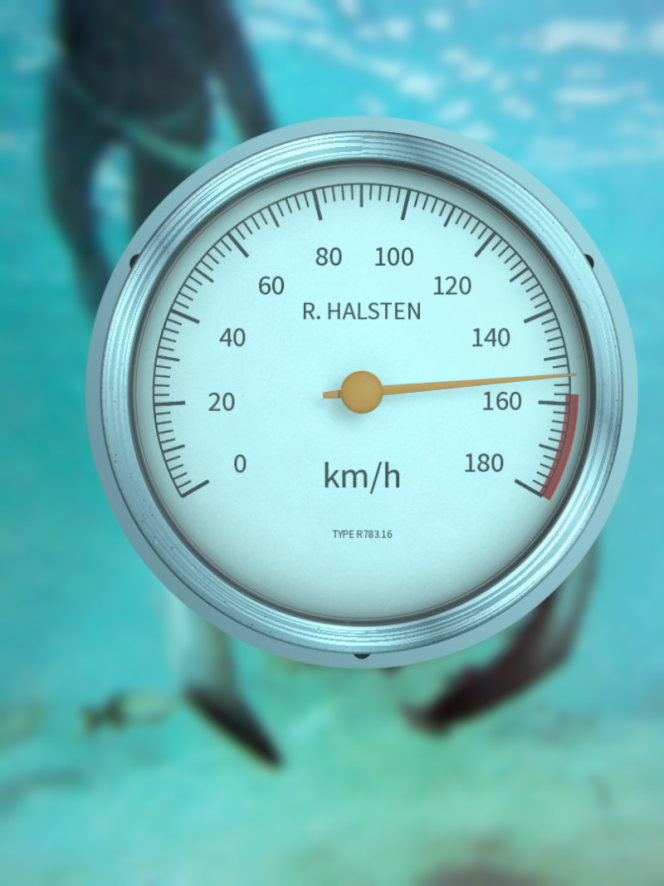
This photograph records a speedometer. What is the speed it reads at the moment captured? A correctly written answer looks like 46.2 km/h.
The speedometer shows 154 km/h
